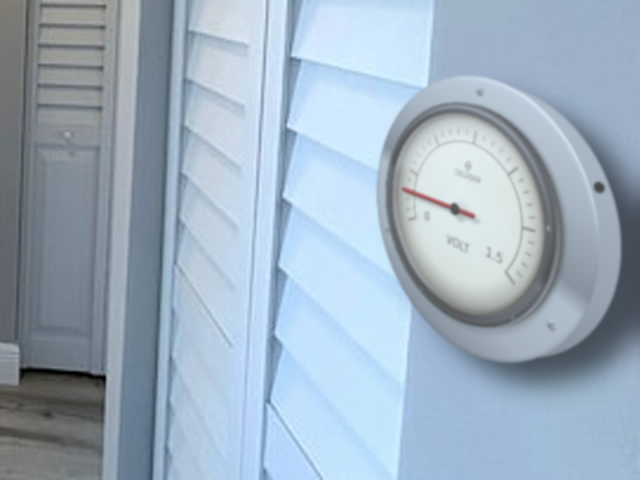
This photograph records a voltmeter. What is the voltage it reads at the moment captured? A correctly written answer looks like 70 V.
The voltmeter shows 0.15 V
